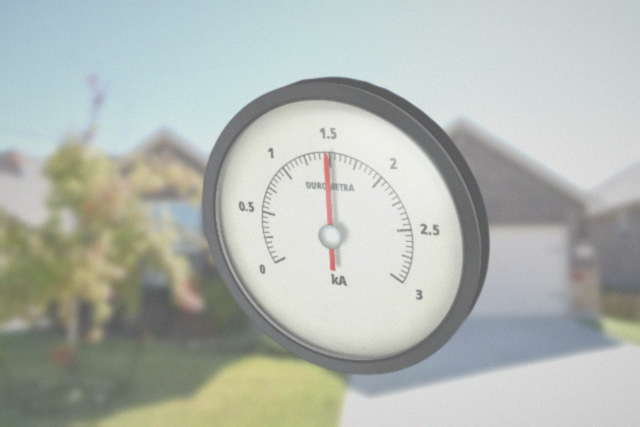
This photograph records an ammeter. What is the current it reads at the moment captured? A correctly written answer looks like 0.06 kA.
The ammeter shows 1.5 kA
